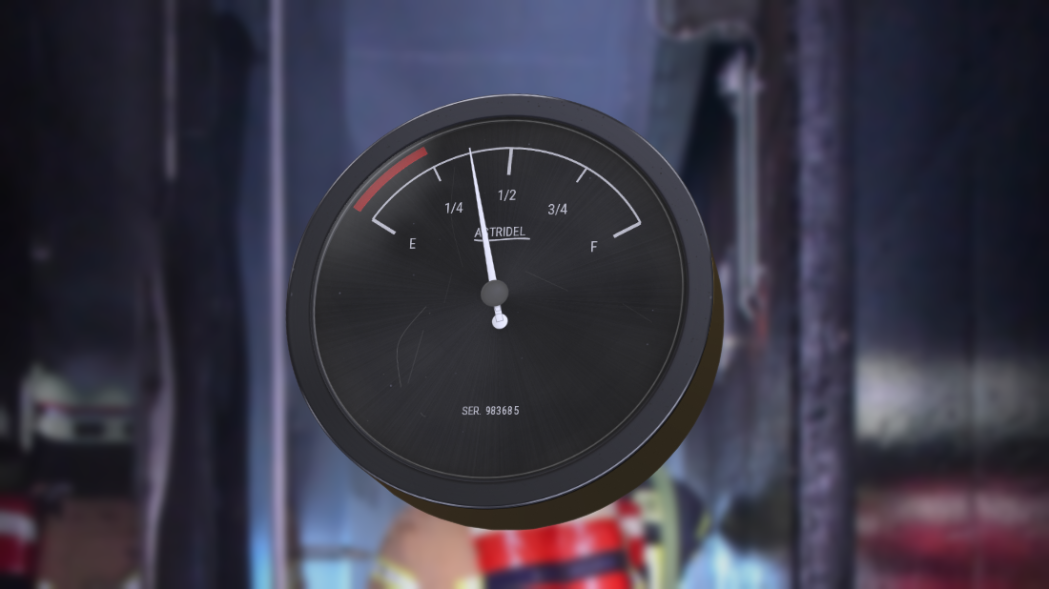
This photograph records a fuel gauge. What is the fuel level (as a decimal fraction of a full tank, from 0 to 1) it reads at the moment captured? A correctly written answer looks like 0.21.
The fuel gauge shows 0.375
